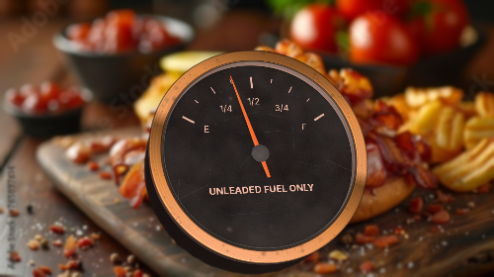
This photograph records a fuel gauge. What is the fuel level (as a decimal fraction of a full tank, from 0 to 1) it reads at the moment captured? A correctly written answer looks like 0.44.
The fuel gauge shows 0.375
